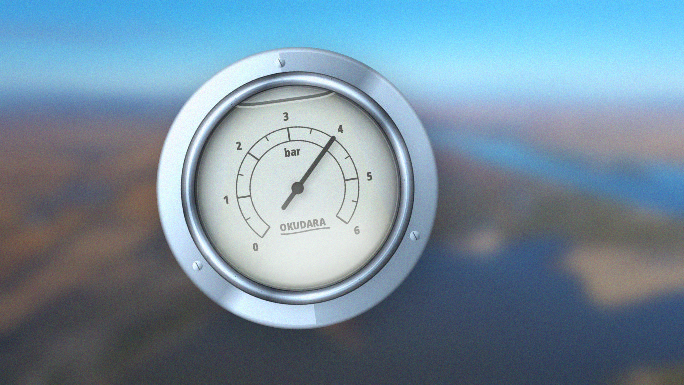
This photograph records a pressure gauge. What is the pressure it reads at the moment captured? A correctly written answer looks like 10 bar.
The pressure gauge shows 4 bar
